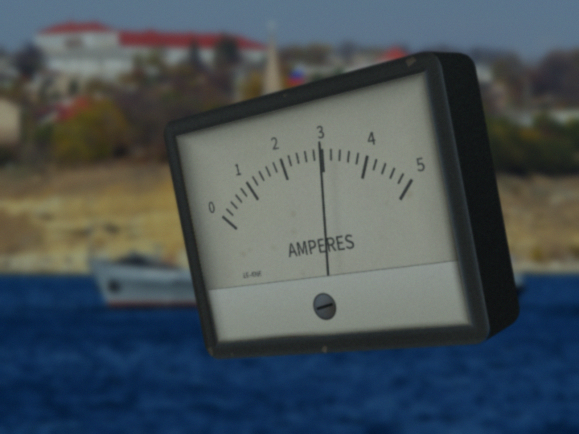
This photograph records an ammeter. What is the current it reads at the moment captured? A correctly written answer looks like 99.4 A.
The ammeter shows 3 A
